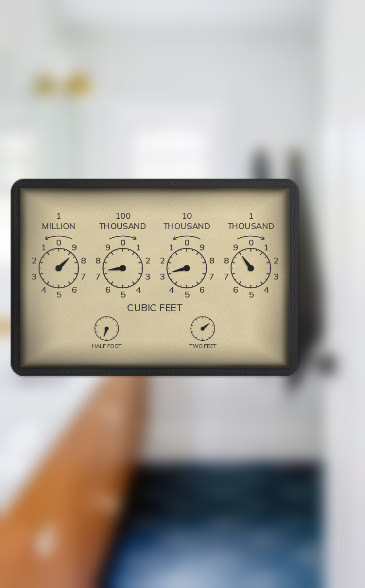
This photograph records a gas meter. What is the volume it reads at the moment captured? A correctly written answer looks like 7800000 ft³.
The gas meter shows 872900 ft³
